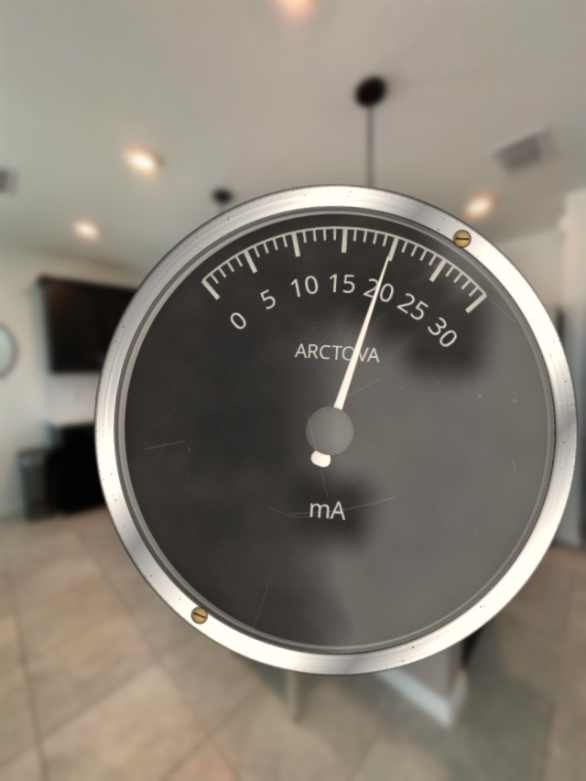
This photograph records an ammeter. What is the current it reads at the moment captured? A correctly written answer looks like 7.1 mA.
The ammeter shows 20 mA
